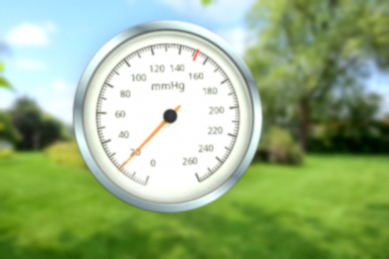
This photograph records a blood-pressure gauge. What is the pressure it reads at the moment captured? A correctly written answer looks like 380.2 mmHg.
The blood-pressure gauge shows 20 mmHg
